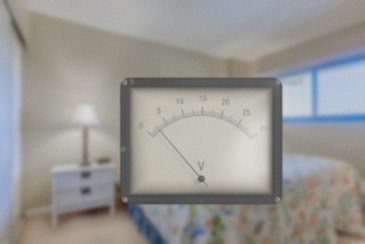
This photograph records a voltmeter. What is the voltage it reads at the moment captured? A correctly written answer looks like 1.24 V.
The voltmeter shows 2.5 V
